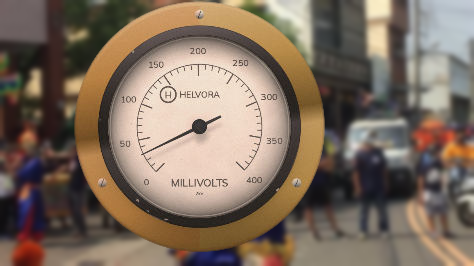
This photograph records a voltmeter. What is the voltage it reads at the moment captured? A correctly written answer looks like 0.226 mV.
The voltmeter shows 30 mV
